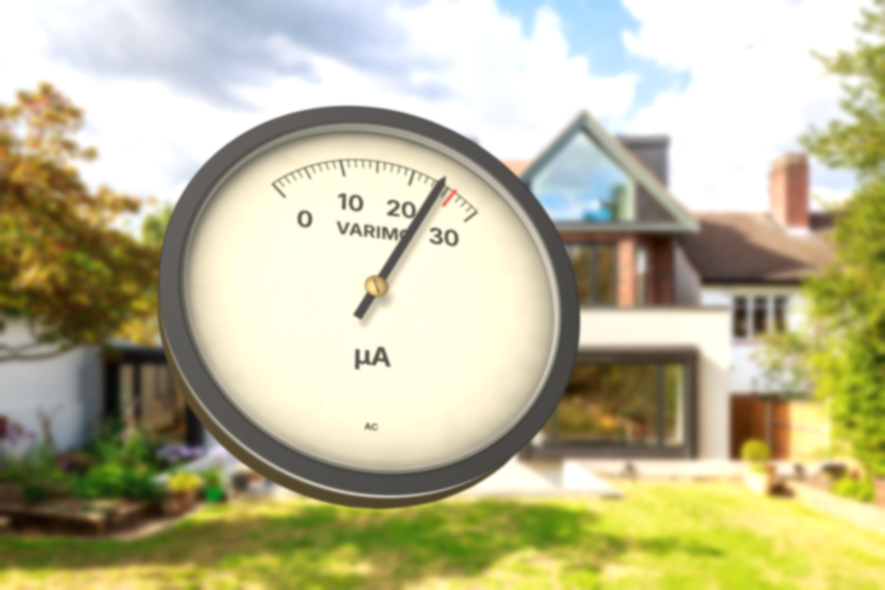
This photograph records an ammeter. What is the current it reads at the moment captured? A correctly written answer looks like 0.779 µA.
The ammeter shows 24 µA
